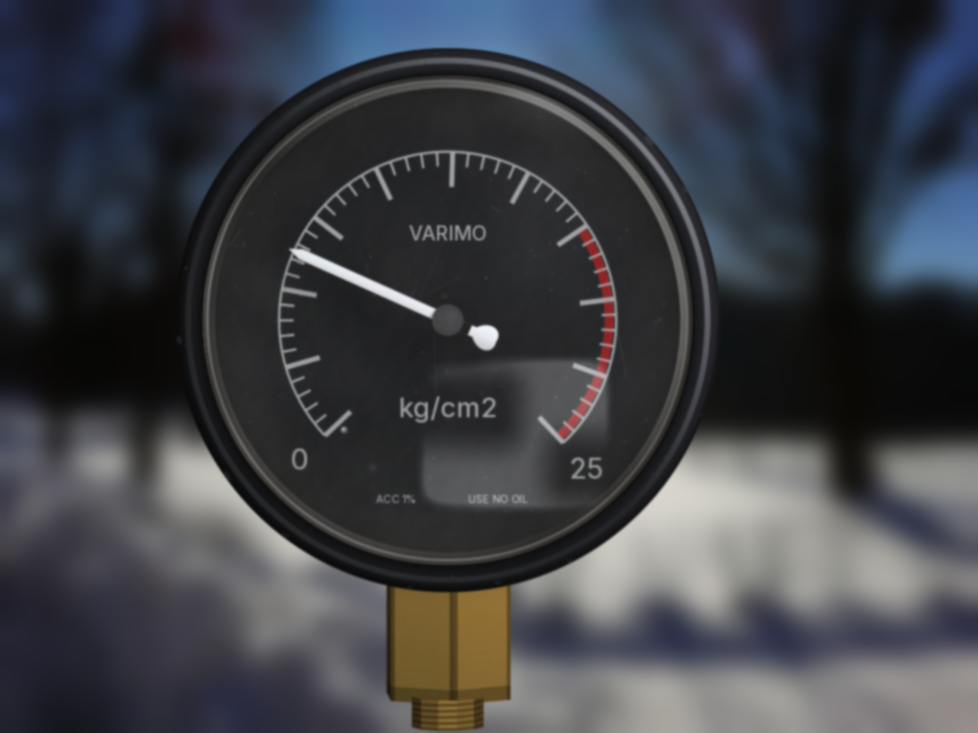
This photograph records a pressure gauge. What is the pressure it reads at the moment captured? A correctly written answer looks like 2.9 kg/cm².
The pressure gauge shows 6.25 kg/cm²
